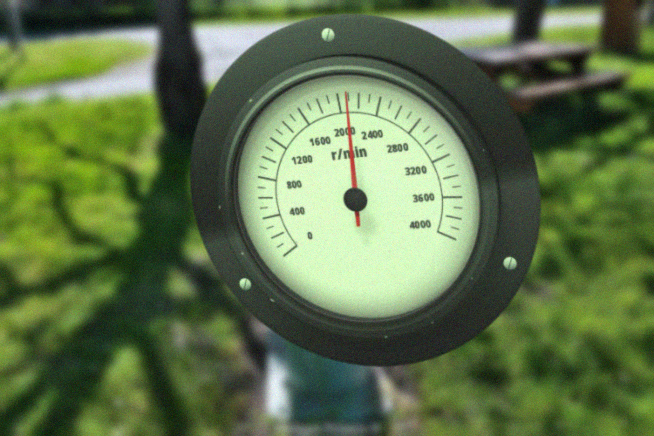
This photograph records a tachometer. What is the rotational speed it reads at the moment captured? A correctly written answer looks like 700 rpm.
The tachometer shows 2100 rpm
